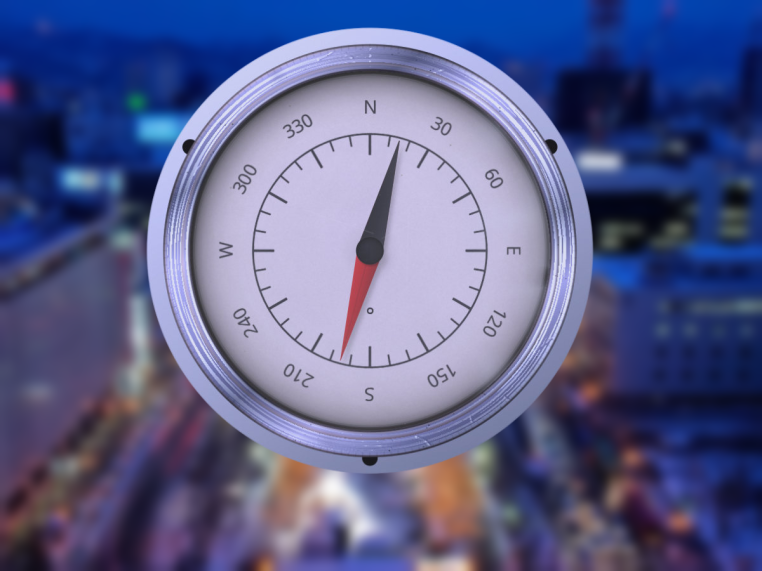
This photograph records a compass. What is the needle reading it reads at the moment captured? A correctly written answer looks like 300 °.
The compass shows 195 °
